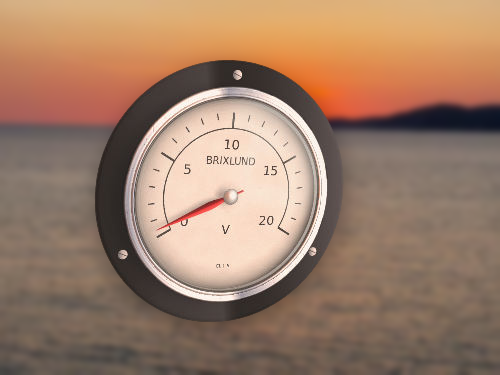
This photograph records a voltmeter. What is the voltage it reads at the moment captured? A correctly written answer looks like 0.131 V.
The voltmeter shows 0.5 V
